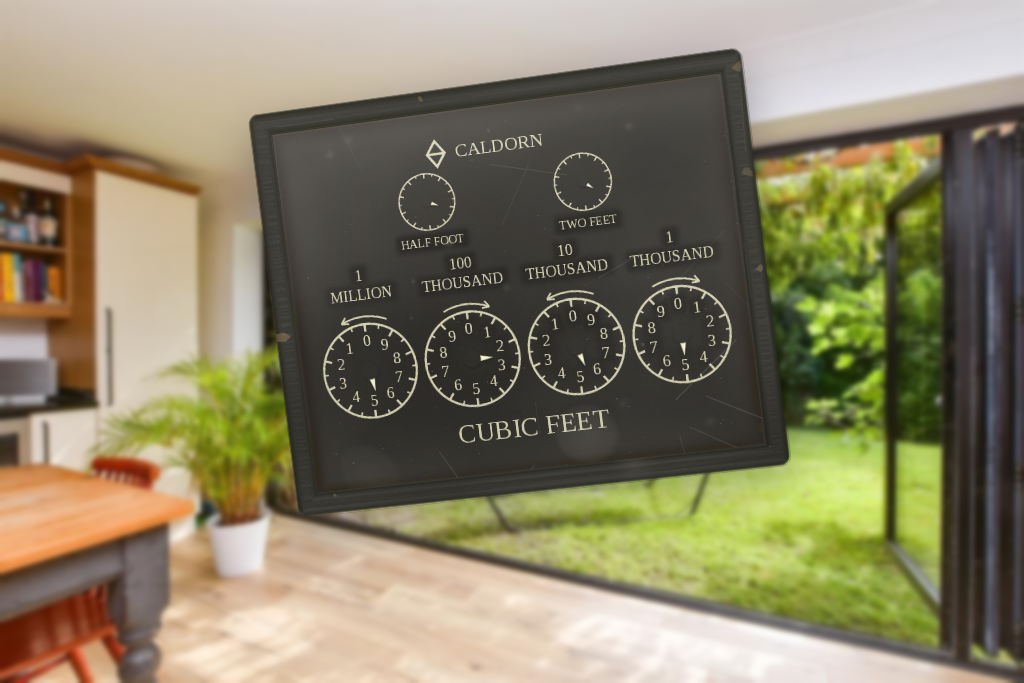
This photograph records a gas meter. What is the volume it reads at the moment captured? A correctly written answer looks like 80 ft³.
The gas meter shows 525500 ft³
